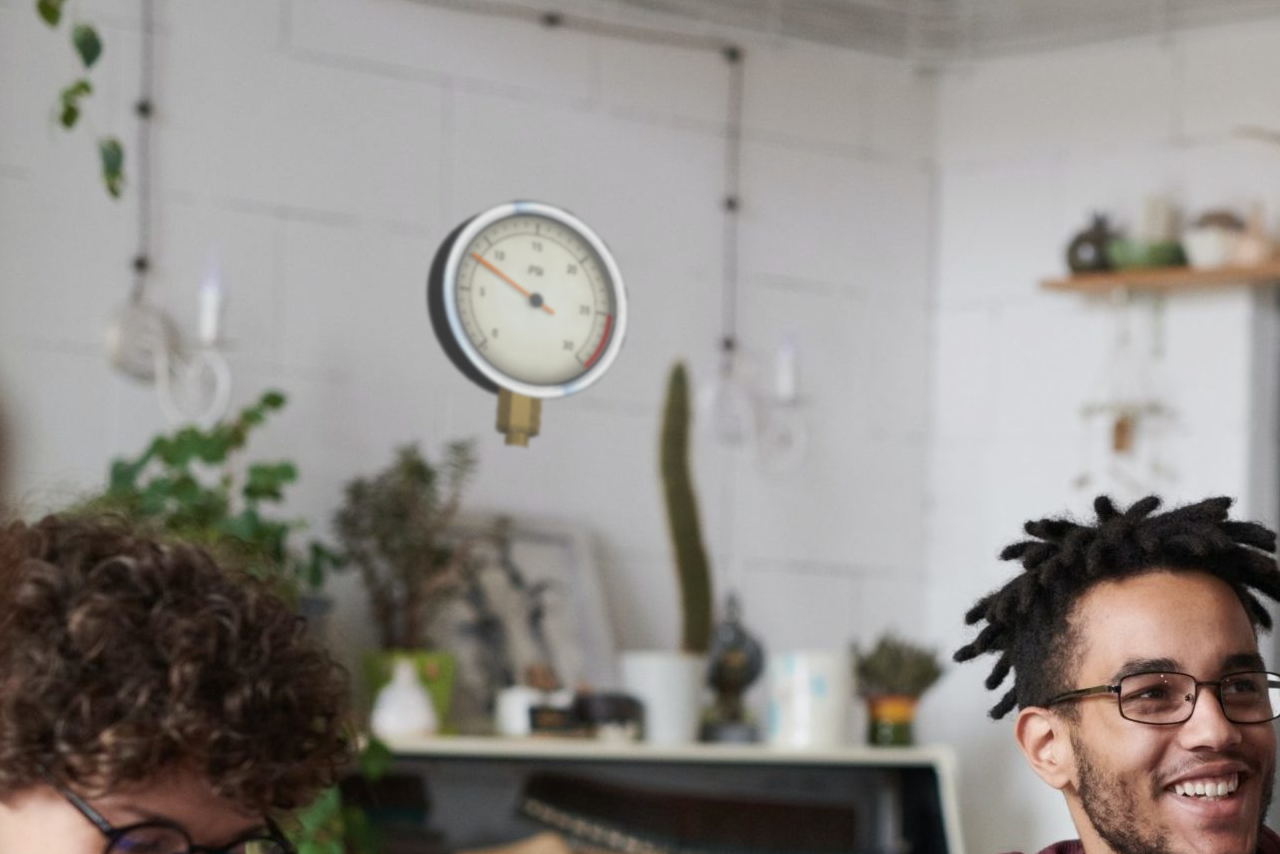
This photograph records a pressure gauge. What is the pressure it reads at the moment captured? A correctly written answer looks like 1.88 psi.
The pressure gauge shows 8 psi
